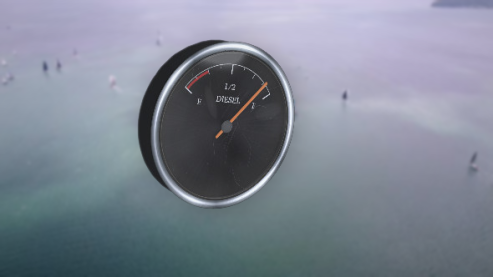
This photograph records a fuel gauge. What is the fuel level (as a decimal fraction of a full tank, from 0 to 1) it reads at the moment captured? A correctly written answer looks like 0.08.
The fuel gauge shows 0.875
